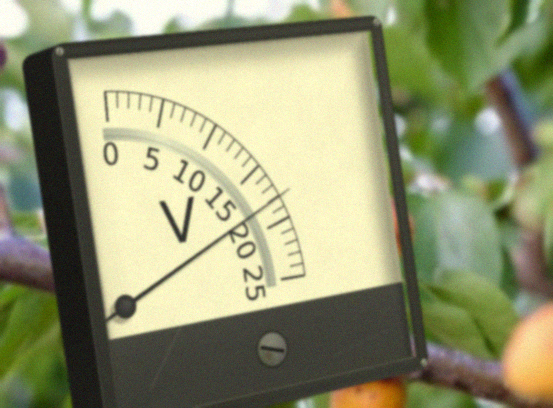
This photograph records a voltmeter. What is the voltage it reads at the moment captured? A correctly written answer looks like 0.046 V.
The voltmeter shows 18 V
